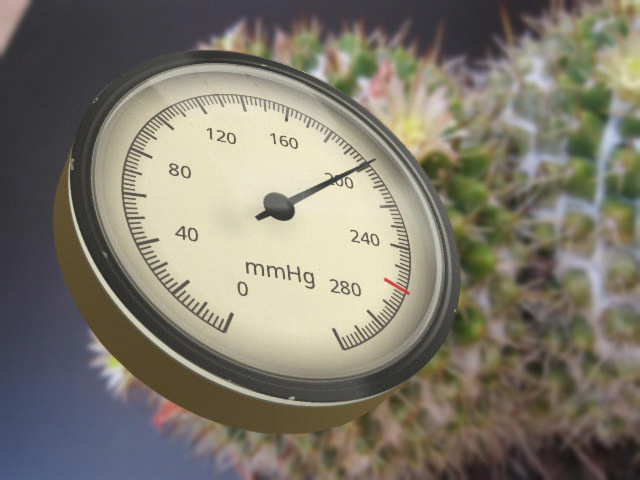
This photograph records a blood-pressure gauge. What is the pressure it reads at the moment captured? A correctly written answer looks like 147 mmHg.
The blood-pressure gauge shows 200 mmHg
